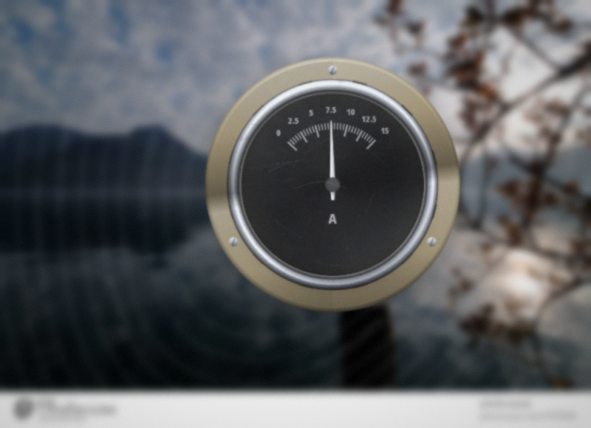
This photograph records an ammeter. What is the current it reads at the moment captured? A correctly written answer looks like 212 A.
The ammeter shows 7.5 A
